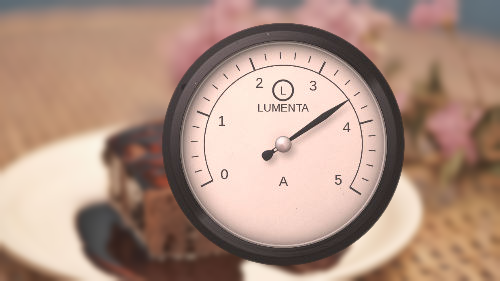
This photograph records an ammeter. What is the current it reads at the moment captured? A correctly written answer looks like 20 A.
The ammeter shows 3.6 A
